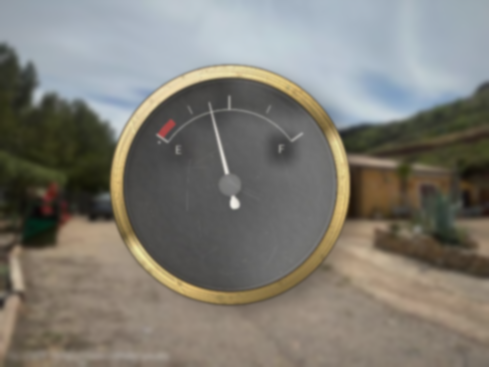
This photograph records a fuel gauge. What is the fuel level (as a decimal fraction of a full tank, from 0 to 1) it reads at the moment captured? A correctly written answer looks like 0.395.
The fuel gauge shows 0.375
